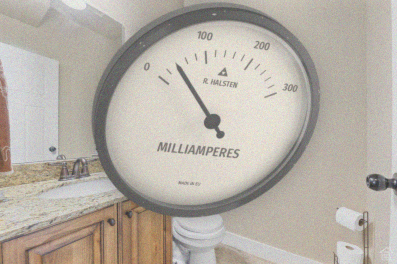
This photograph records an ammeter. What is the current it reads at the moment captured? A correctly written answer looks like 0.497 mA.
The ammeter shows 40 mA
